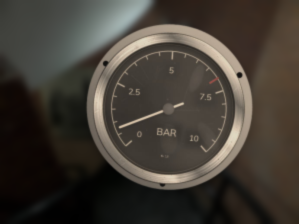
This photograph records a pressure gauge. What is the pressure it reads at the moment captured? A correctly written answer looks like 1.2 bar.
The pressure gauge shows 0.75 bar
